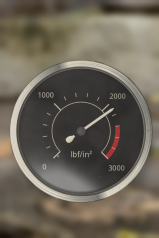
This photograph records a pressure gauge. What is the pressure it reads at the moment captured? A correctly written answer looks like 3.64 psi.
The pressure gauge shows 2100 psi
